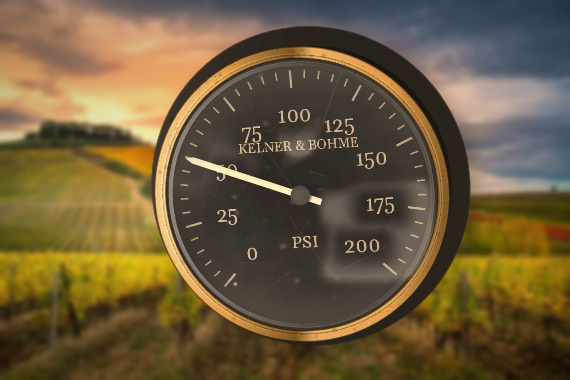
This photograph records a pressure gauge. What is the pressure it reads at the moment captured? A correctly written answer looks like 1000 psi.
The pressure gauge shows 50 psi
